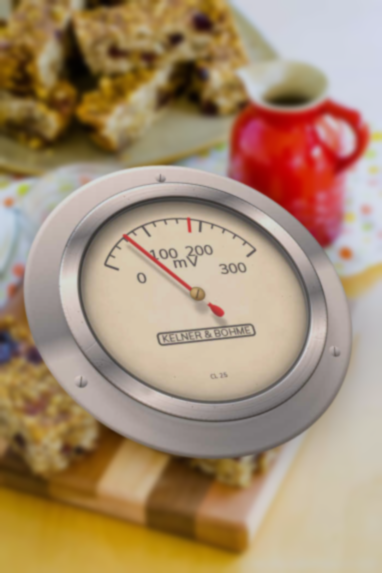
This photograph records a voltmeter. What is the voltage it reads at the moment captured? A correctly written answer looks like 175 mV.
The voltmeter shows 60 mV
